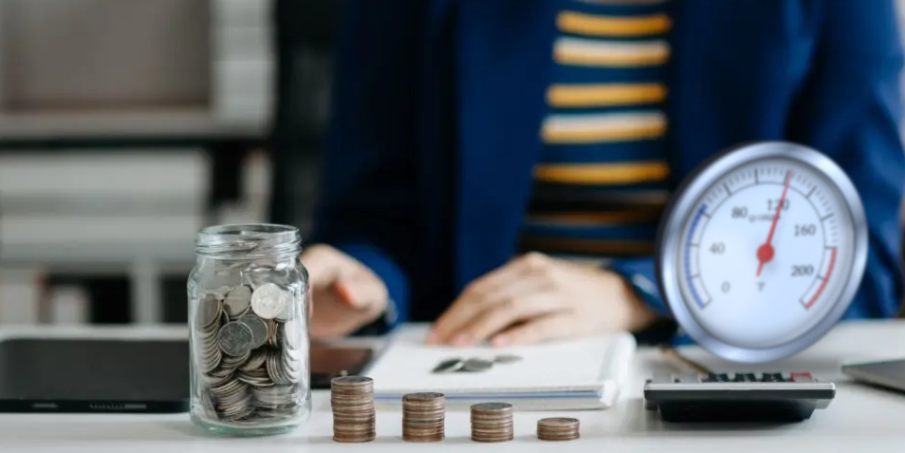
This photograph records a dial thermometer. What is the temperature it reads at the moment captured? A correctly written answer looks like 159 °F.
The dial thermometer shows 120 °F
